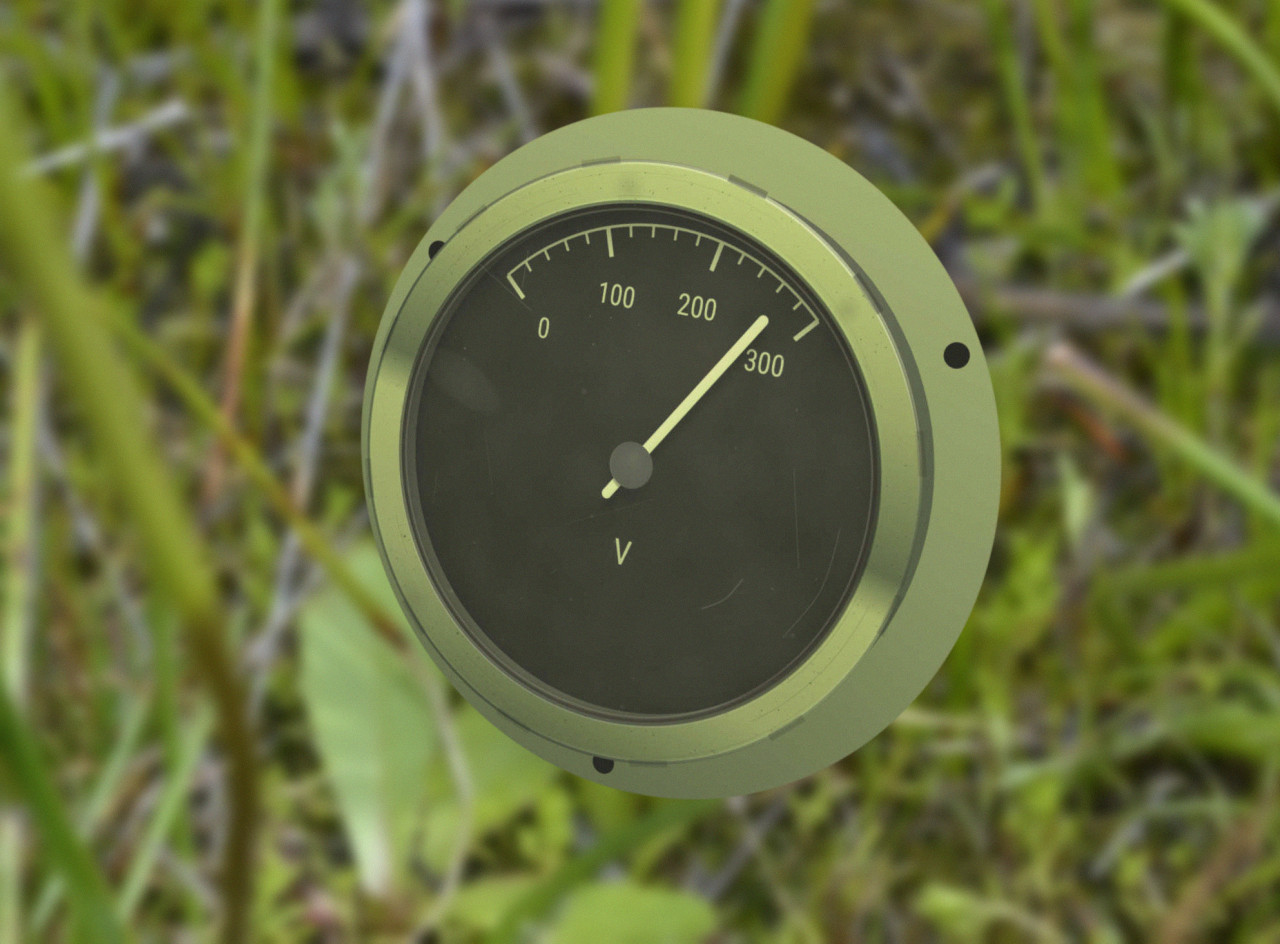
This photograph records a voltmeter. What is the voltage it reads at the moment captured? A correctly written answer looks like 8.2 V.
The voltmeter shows 270 V
